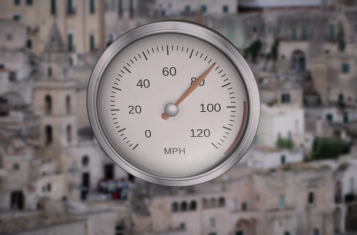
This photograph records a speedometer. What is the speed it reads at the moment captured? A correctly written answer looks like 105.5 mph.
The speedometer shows 80 mph
